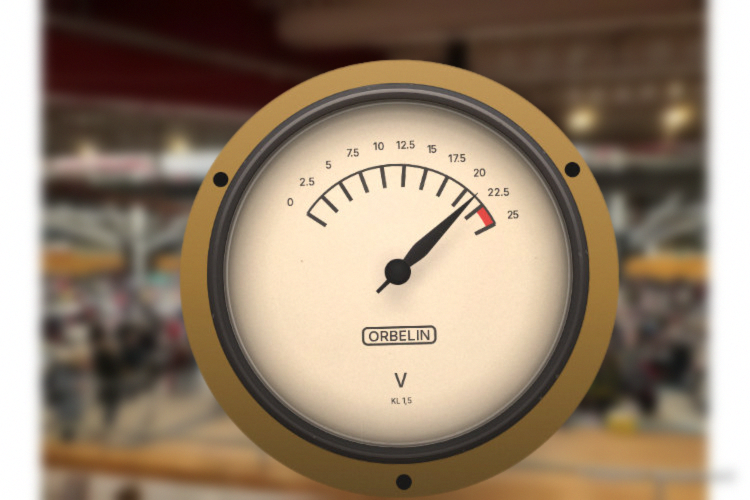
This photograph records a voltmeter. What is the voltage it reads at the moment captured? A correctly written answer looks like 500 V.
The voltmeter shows 21.25 V
